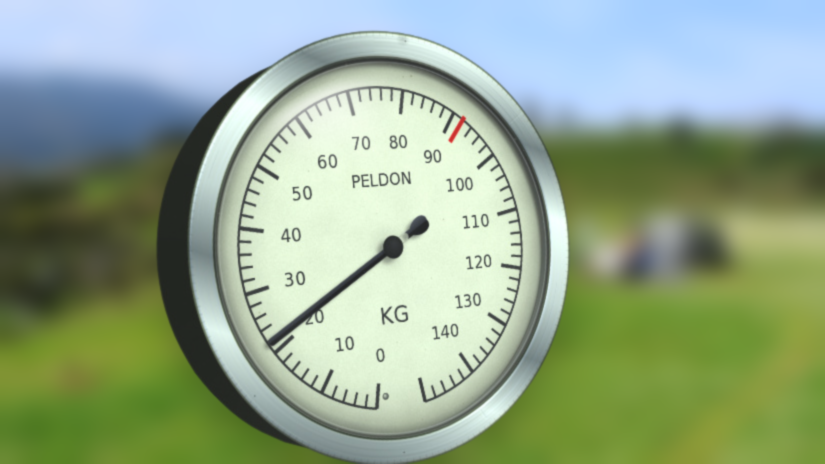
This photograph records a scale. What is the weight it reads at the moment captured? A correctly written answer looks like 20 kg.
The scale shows 22 kg
